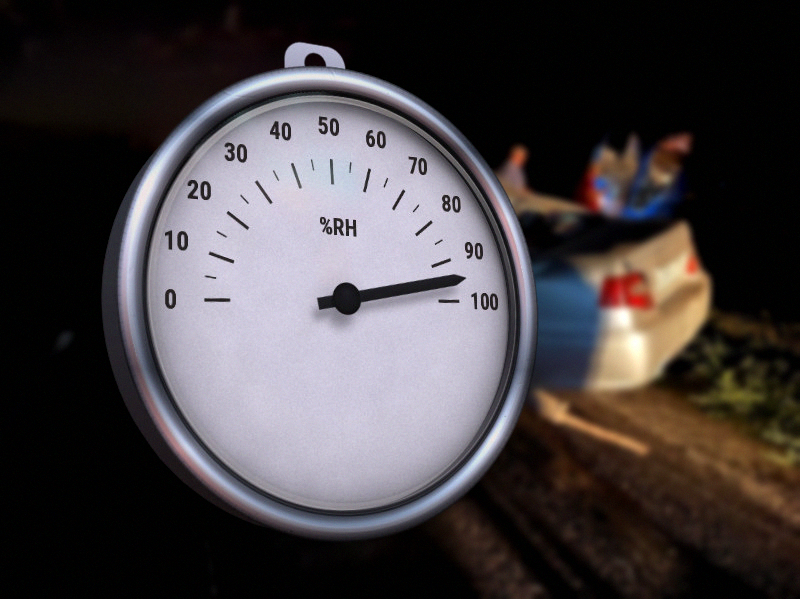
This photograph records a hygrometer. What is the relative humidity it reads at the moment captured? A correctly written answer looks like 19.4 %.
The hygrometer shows 95 %
